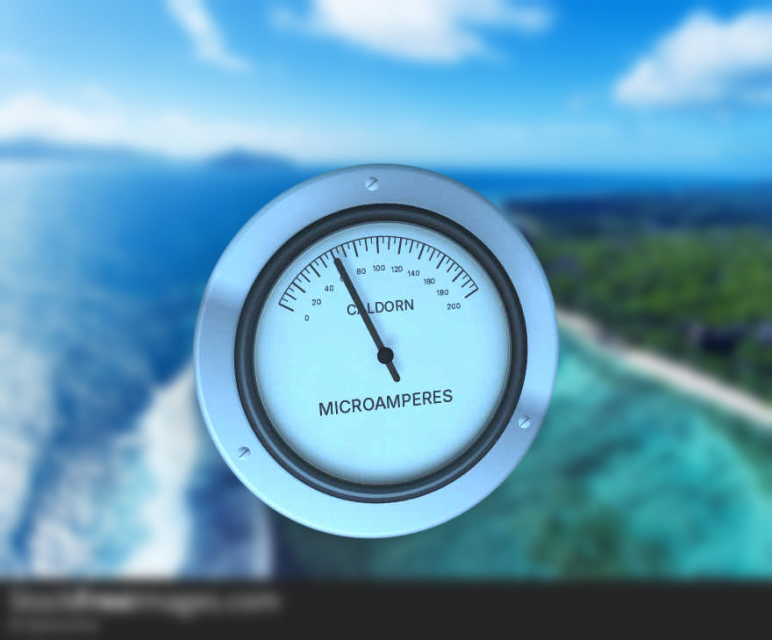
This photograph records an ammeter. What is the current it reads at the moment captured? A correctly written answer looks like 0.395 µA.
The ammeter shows 60 µA
